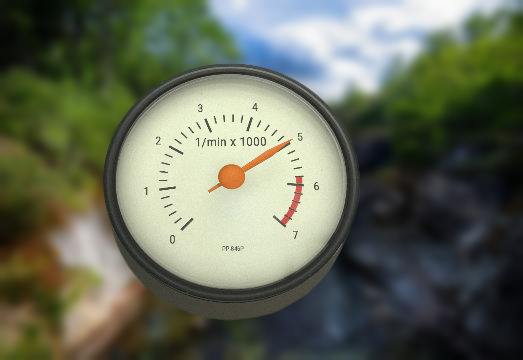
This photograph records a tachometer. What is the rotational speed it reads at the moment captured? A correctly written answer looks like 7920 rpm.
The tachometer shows 5000 rpm
